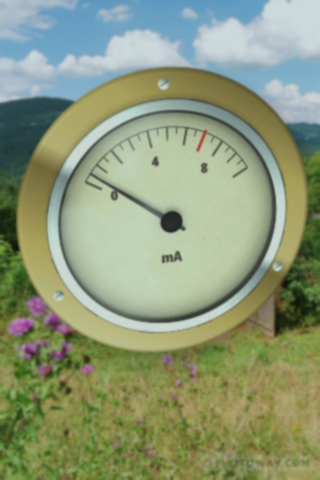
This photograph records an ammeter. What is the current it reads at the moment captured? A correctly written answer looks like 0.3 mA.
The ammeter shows 0.5 mA
